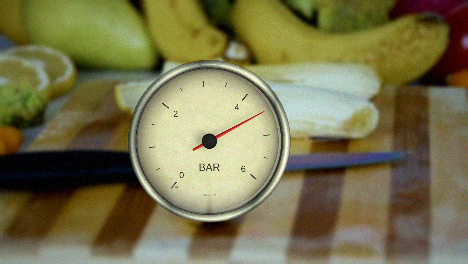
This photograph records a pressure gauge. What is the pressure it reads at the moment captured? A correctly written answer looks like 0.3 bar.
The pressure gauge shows 4.5 bar
